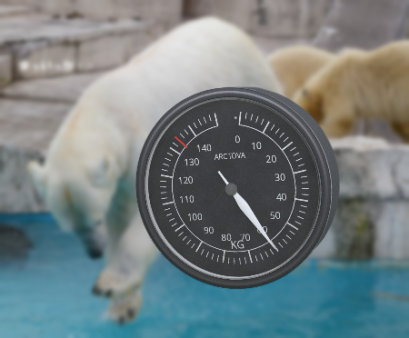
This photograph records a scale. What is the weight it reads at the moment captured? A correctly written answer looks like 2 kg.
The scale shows 60 kg
